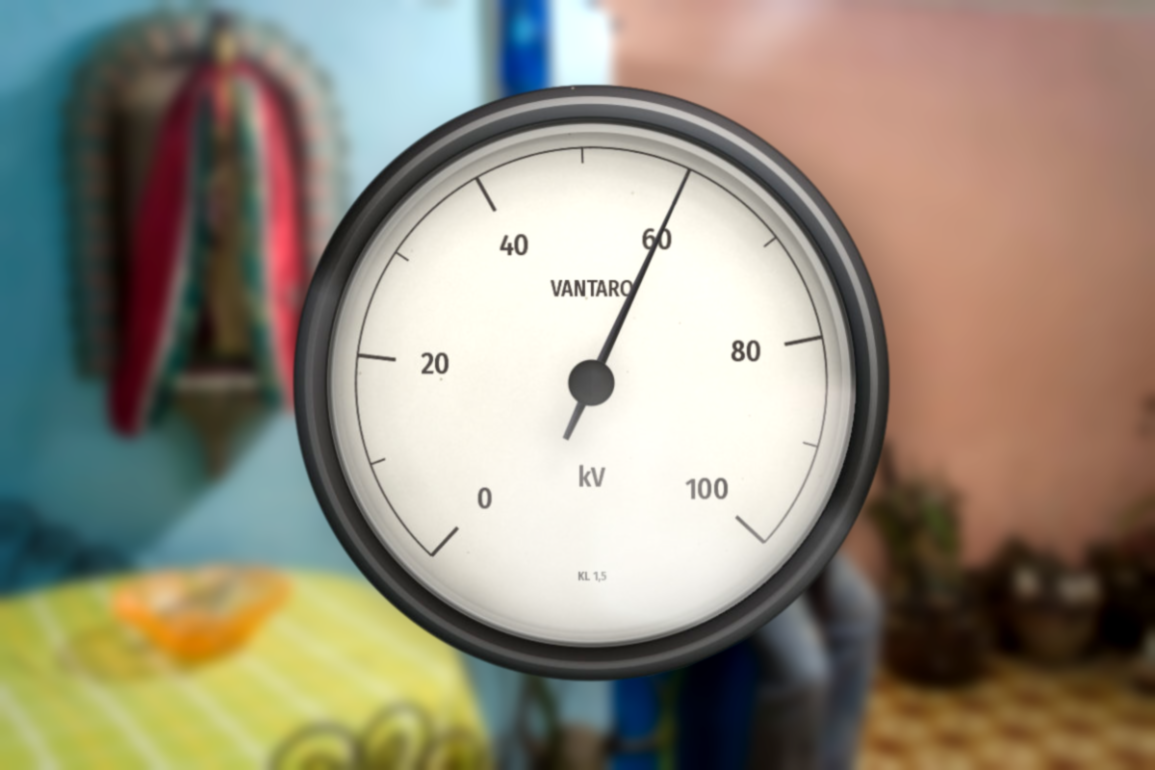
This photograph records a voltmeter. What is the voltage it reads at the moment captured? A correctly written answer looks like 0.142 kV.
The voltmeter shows 60 kV
